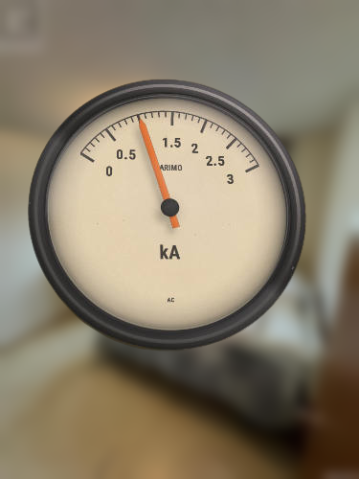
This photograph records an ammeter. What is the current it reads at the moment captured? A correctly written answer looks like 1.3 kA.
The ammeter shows 1 kA
